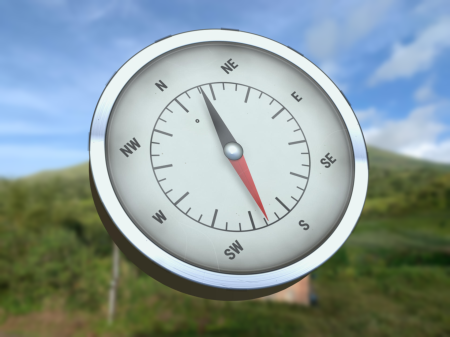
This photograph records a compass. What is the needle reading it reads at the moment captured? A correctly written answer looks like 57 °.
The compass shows 200 °
